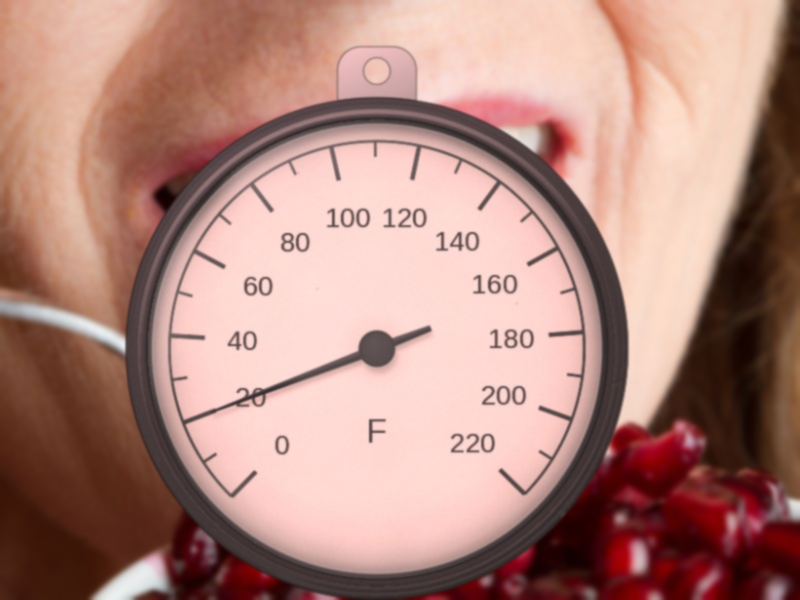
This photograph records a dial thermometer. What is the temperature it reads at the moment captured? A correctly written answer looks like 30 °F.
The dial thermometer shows 20 °F
